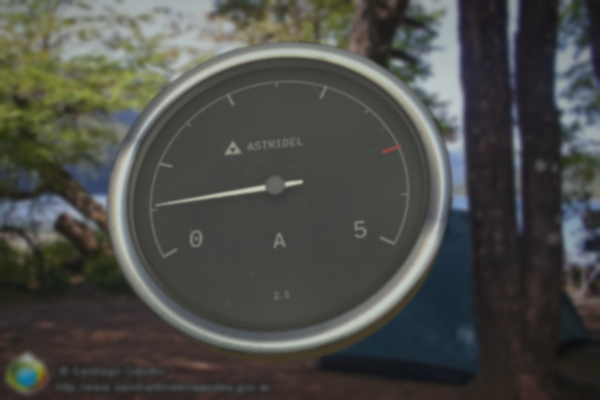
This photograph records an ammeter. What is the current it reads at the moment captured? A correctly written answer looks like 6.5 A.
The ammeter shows 0.5 A
